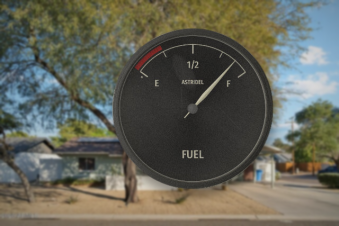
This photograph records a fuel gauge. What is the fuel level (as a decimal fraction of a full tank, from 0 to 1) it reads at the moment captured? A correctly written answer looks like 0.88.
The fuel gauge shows 0.875
